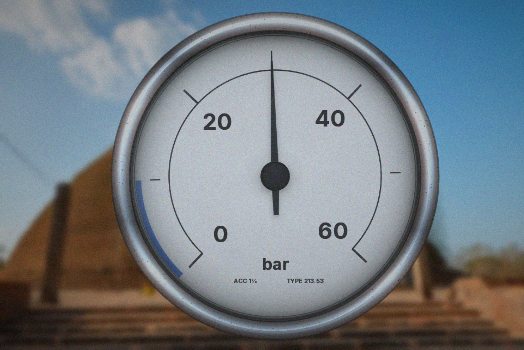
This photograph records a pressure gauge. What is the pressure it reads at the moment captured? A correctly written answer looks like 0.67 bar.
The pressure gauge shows 30 bar
